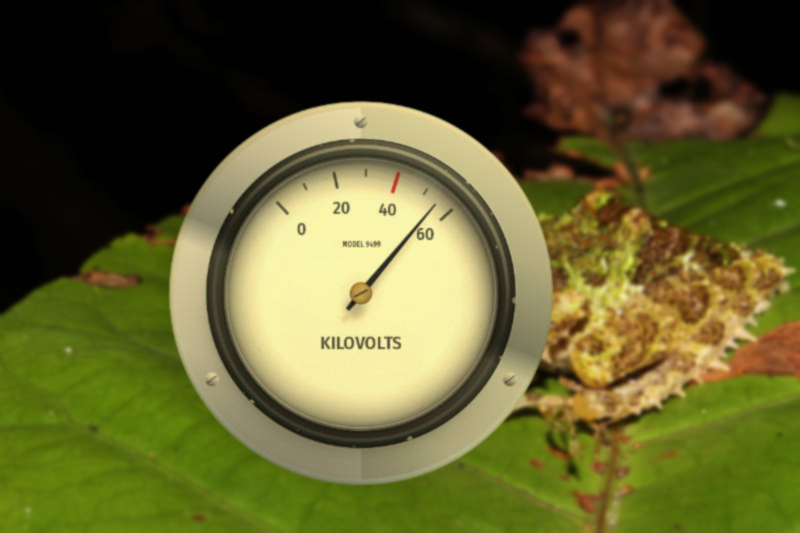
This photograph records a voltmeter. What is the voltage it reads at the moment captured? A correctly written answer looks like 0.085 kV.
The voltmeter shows 55 kV
